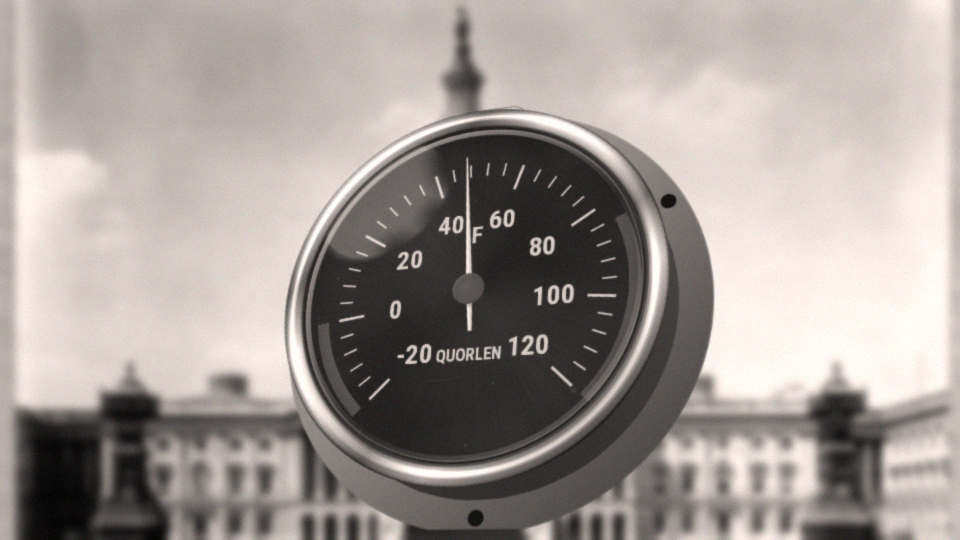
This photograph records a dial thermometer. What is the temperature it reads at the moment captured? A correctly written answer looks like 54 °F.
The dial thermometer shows 48 °F
